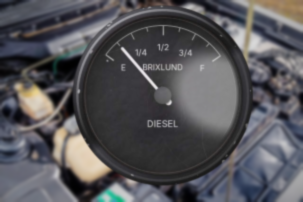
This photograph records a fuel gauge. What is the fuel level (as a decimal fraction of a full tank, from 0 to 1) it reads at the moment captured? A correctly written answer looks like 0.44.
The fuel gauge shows 0.125
